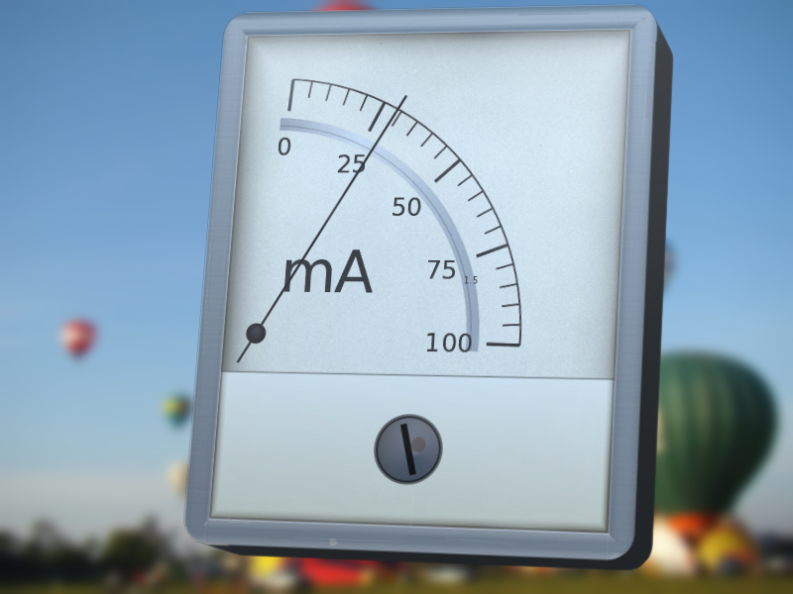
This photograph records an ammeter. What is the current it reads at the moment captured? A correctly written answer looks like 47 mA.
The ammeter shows 30 mA
